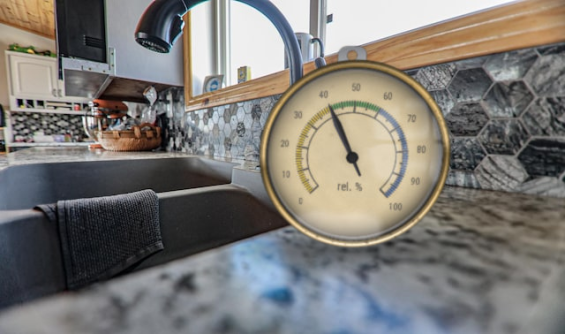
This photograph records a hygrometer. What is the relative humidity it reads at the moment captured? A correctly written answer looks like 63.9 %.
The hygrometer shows 40 %
